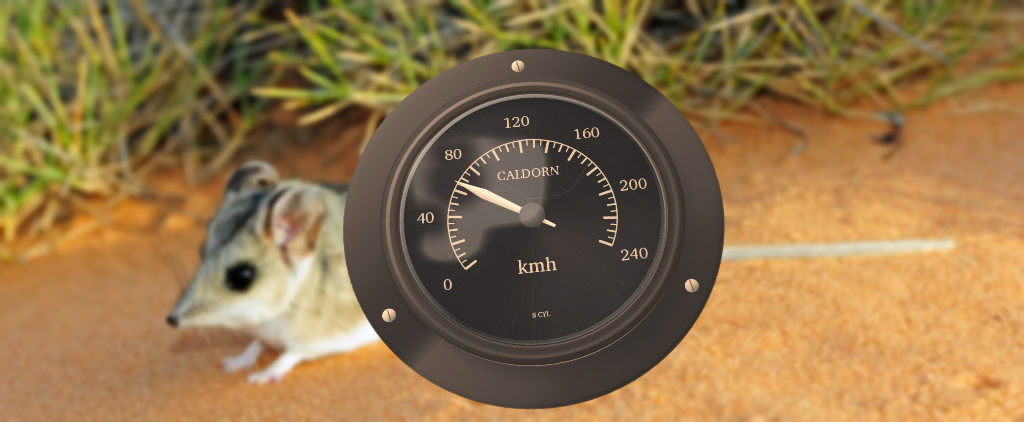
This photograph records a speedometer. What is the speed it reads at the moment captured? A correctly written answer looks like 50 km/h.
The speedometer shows 65 km/h
